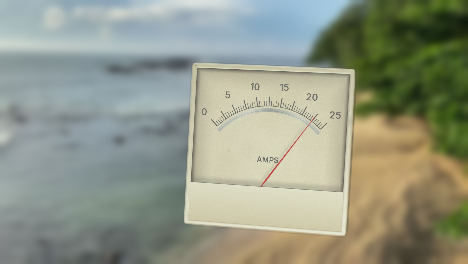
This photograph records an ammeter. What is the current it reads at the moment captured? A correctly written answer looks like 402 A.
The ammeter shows 22.5 A
